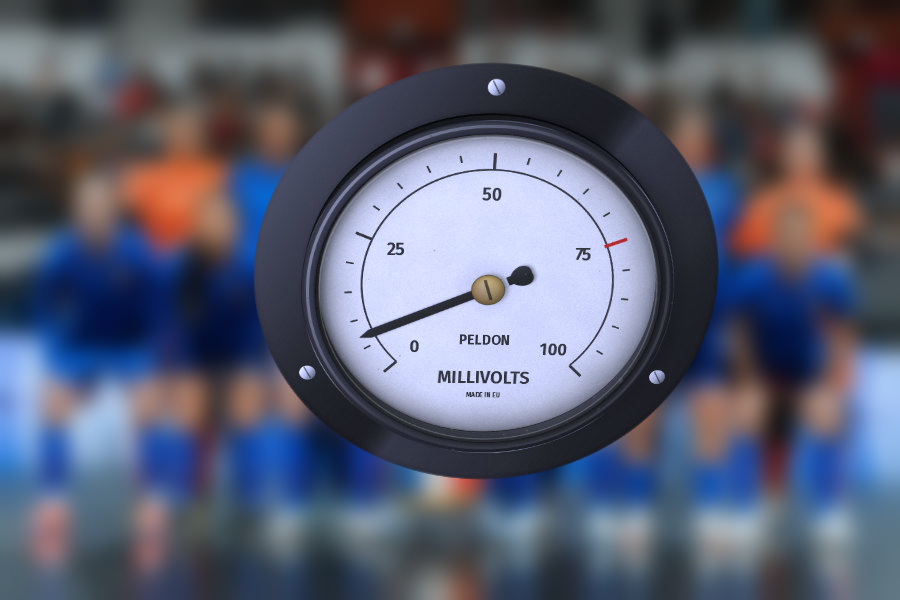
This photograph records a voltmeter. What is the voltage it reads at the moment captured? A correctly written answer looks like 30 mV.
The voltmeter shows 7.5 mV
